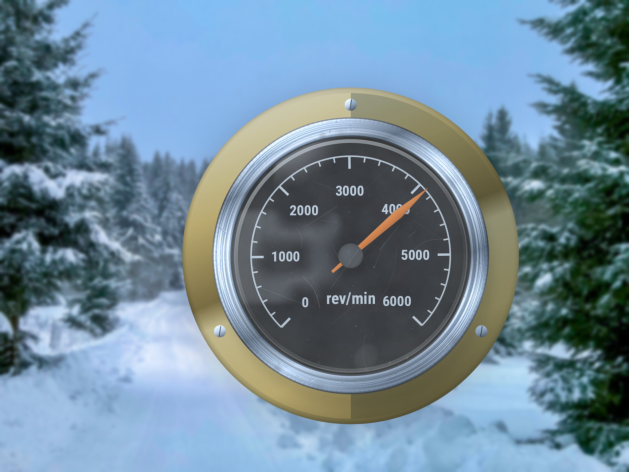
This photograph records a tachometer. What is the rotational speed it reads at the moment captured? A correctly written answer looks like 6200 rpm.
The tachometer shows 4100 rpm
